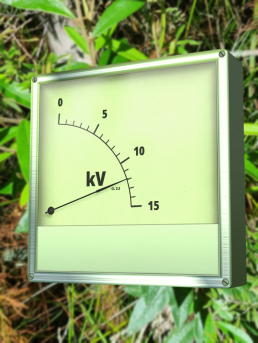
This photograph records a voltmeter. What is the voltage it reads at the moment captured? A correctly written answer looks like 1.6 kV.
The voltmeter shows 12 kV
